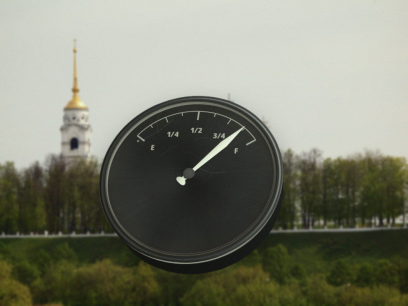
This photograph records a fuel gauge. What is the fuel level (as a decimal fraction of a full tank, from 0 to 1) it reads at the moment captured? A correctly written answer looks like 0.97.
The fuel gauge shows 0.875
